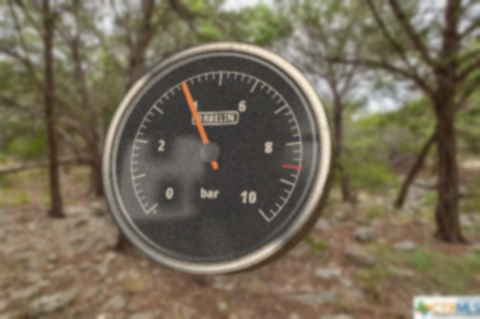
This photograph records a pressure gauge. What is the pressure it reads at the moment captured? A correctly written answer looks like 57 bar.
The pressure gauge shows 4 bar
